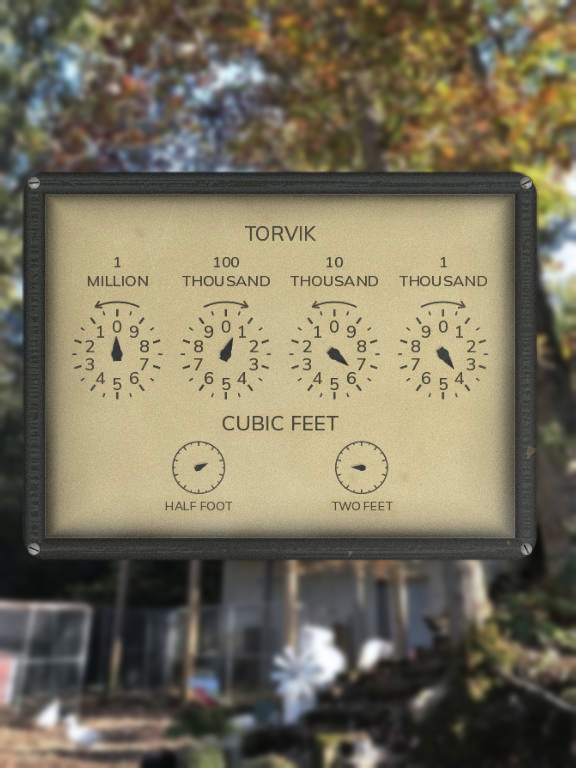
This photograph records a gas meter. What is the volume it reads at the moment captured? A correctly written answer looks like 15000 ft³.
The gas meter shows 6400 ft³
